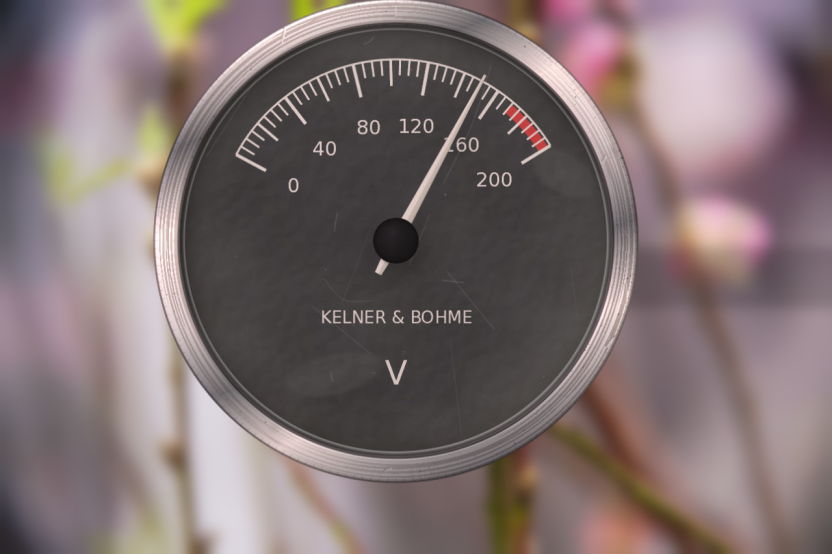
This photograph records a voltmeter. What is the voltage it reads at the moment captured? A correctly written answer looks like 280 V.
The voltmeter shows 150 V
